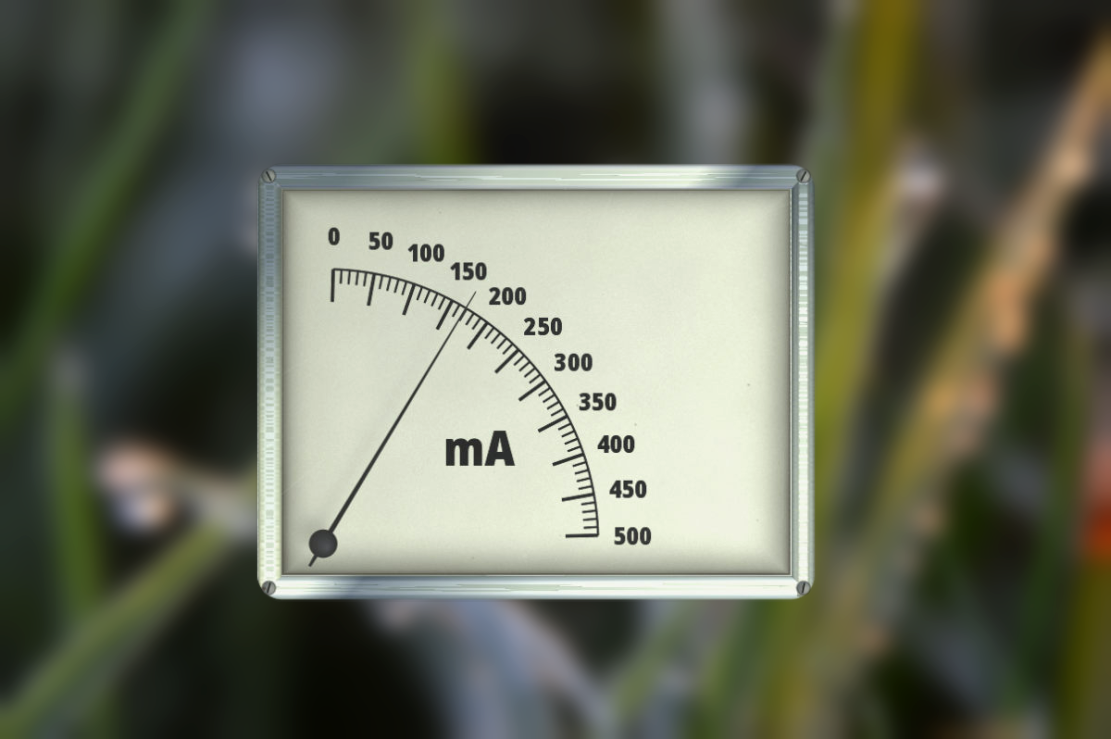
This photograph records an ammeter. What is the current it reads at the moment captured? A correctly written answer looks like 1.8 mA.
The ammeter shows 170 mA
